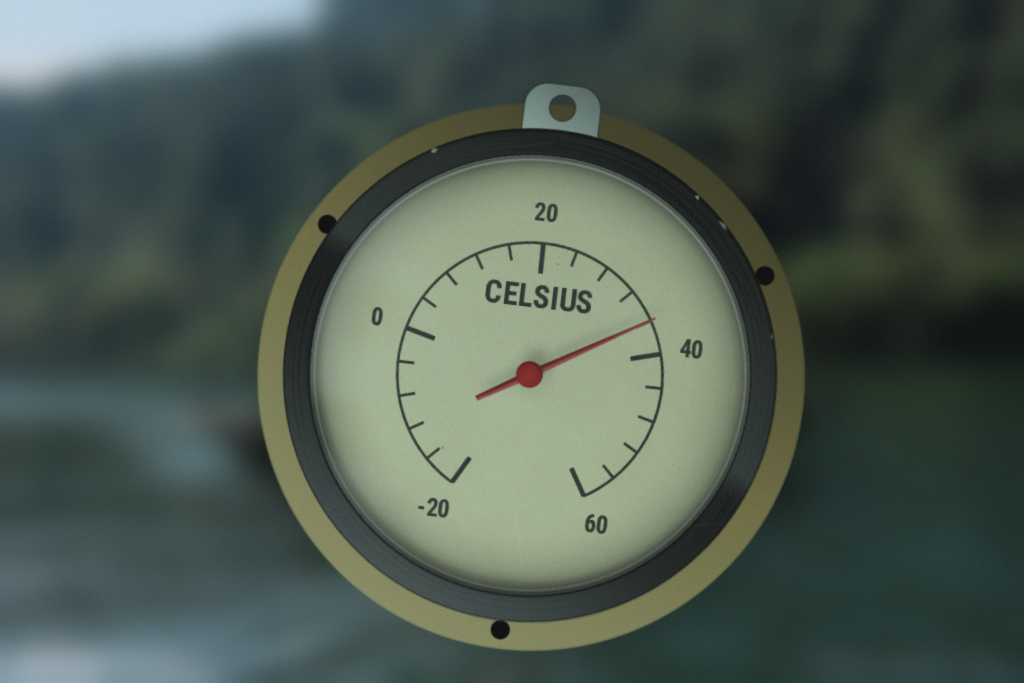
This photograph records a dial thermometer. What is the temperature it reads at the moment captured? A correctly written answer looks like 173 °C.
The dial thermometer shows 36 °C
